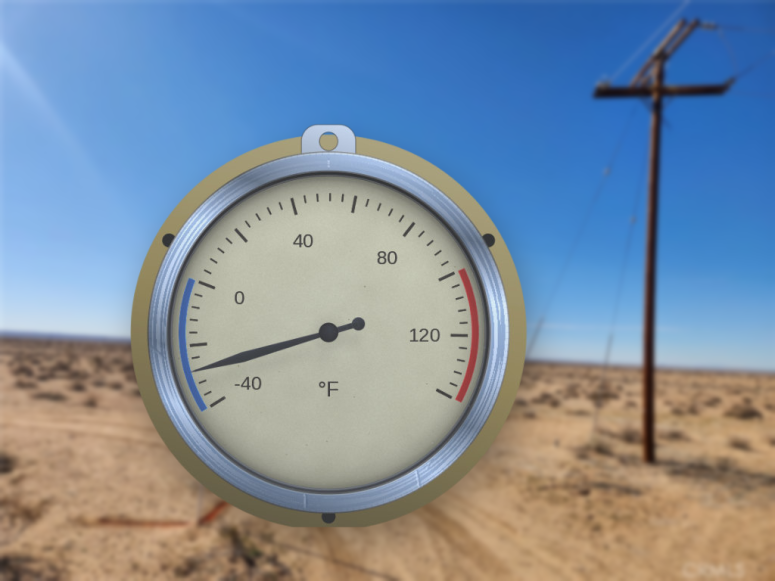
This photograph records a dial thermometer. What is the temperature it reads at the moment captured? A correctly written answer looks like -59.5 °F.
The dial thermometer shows -28 °F
